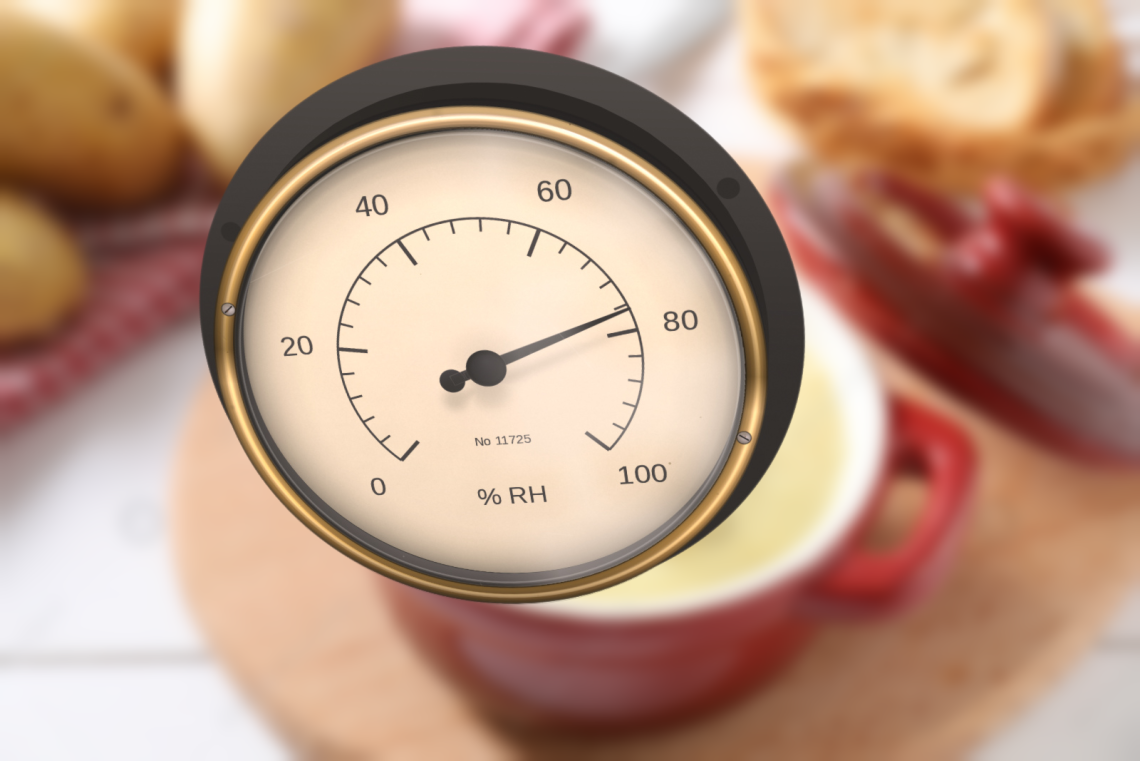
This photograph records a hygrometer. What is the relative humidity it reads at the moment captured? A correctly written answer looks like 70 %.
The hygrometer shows 76 %
